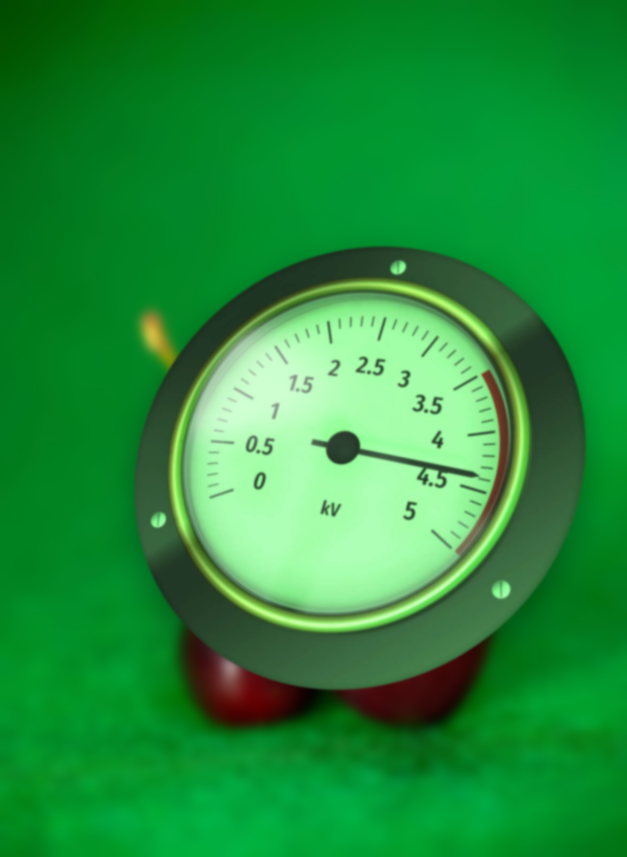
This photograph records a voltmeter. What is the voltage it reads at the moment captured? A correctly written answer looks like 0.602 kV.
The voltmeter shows 4.4 kV
